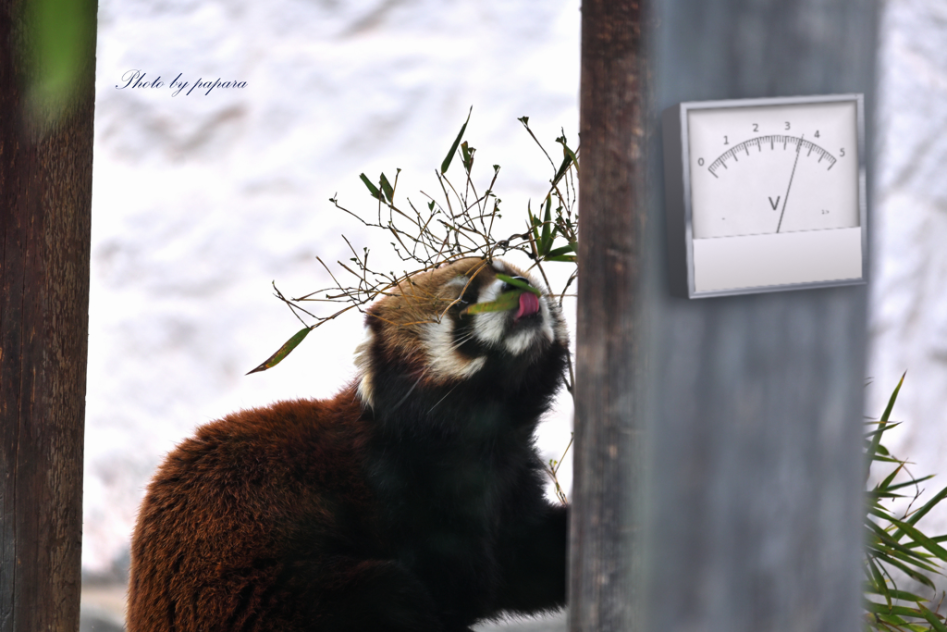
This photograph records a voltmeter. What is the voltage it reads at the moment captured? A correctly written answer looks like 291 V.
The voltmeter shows 3.5 V
